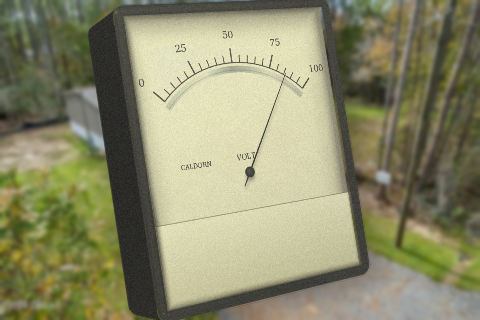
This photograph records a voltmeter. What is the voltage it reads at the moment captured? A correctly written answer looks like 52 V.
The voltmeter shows 85 V
